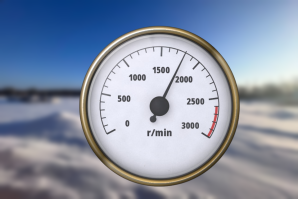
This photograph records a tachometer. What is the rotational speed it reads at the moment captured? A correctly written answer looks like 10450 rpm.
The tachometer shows 1800 rpm
